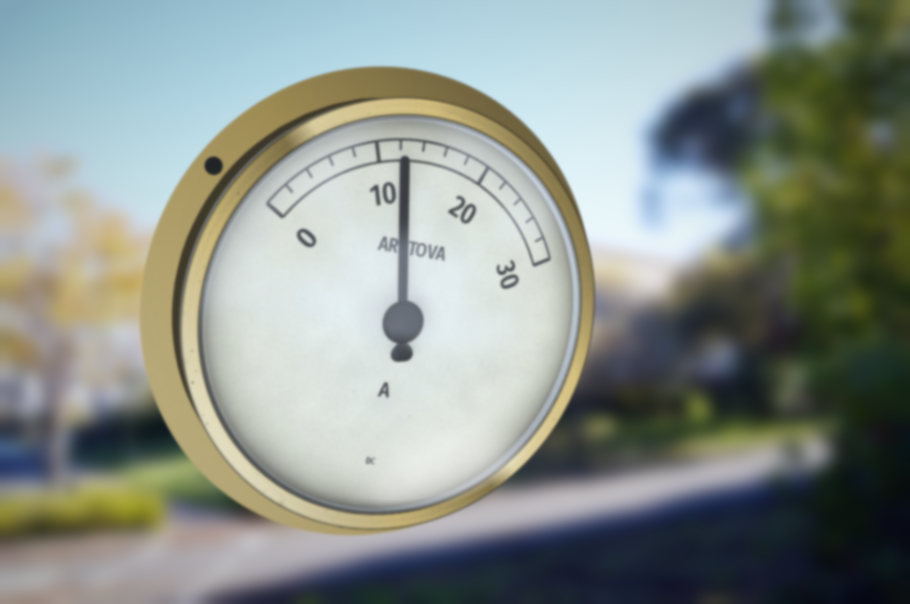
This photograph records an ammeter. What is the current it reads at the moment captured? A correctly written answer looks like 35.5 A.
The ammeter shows 12 A
